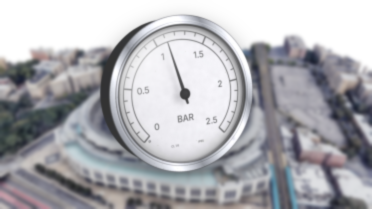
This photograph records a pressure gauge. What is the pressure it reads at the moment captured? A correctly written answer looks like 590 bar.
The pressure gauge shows 1.1 bar
